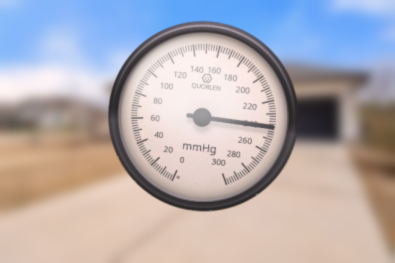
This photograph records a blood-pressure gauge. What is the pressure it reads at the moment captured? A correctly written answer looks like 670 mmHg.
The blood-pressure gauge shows 240 mmHg
